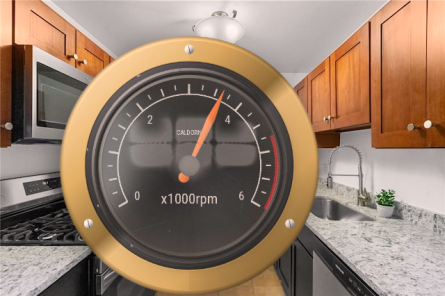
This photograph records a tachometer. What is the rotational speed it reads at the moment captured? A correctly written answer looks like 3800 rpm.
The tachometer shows 3625 rpm
